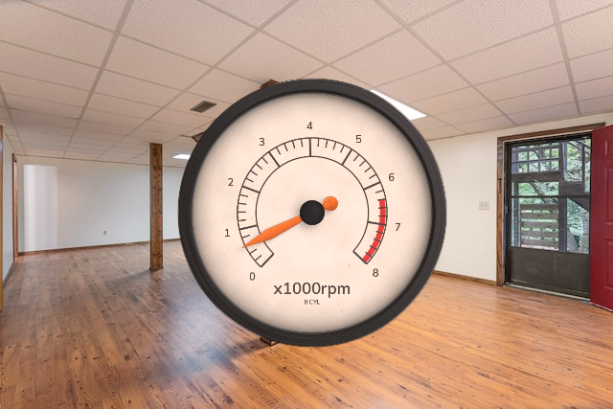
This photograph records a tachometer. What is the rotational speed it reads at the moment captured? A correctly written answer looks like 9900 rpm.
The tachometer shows 600 rpm
